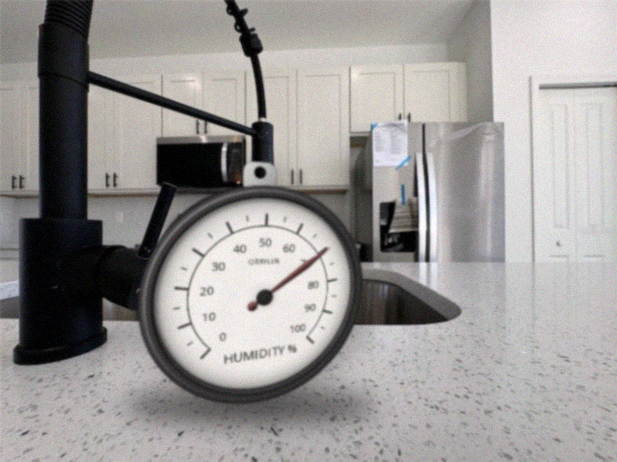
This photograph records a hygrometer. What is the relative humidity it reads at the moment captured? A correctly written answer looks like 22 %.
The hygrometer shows 70 %
